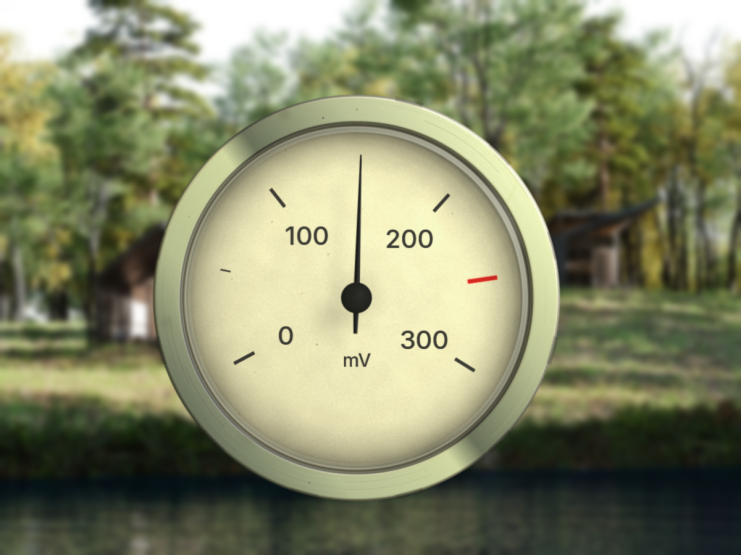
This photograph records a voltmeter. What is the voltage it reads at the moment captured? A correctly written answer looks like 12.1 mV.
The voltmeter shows 150 mV
